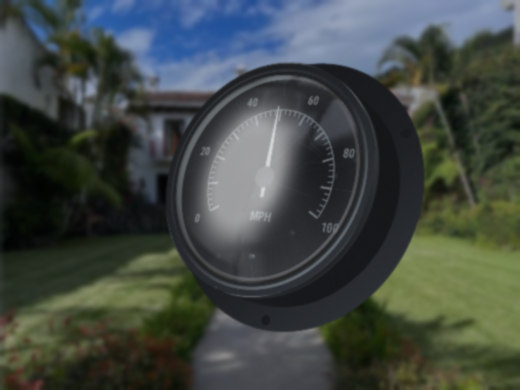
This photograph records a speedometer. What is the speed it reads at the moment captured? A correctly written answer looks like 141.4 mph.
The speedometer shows 50 mph
